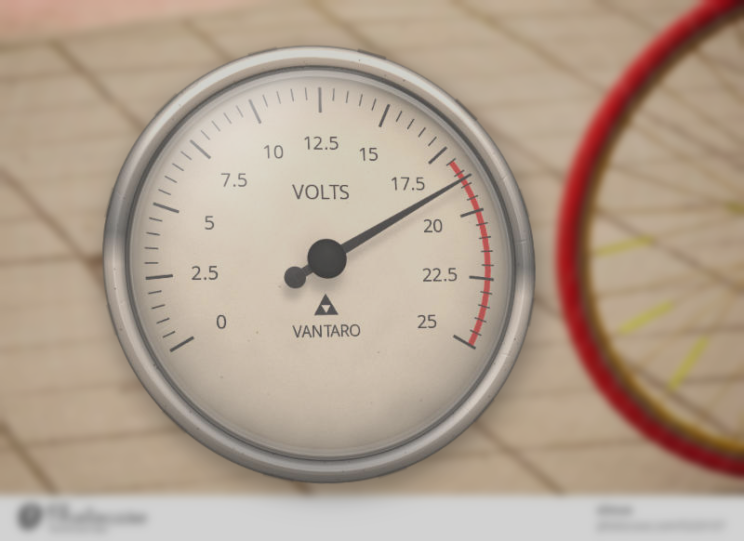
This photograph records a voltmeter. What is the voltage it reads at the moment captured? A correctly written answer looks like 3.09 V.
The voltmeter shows 18.75 V
